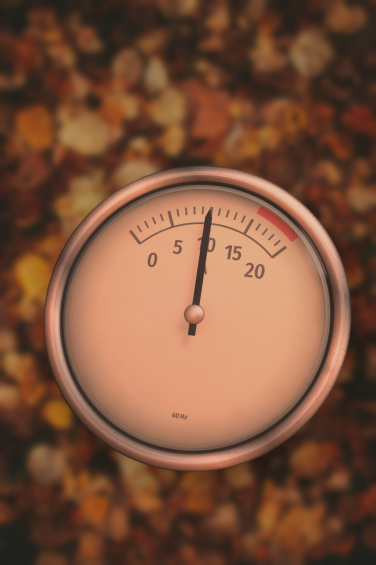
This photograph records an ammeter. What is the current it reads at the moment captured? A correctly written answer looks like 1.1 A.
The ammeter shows 10 A
